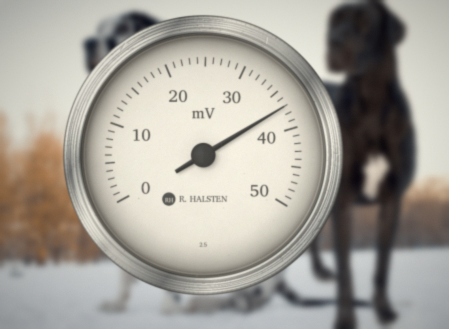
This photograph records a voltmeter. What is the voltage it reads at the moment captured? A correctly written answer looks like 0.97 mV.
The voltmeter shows 37 mV
